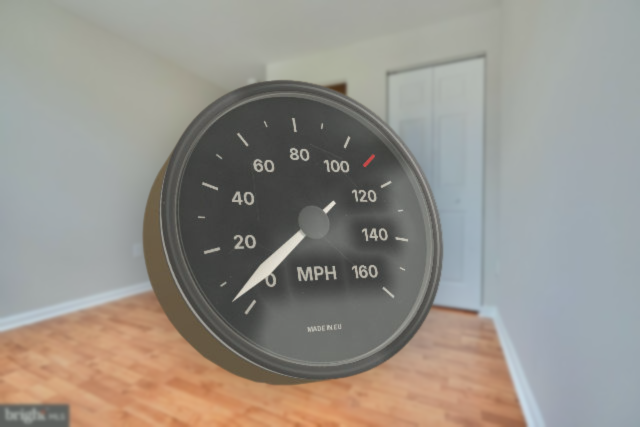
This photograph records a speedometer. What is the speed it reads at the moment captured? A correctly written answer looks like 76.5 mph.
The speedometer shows 5 mph
